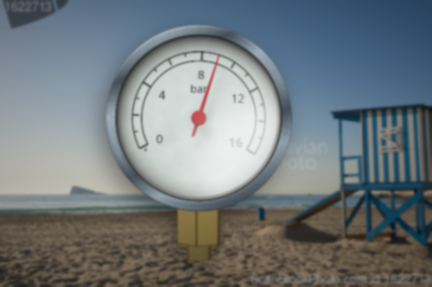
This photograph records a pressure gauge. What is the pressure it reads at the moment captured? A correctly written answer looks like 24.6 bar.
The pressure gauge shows 9 bar
